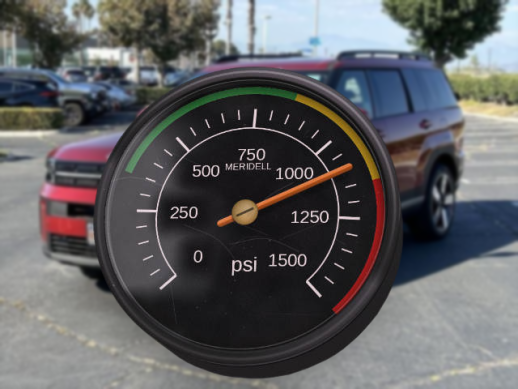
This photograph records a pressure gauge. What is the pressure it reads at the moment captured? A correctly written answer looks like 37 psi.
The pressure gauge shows 1100 psi
